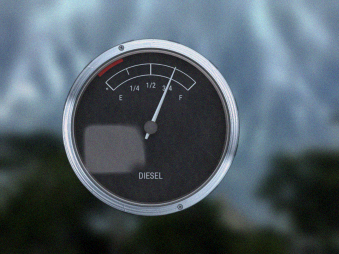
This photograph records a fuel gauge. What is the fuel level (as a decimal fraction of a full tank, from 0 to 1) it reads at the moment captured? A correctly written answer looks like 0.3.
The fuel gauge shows 0.75
